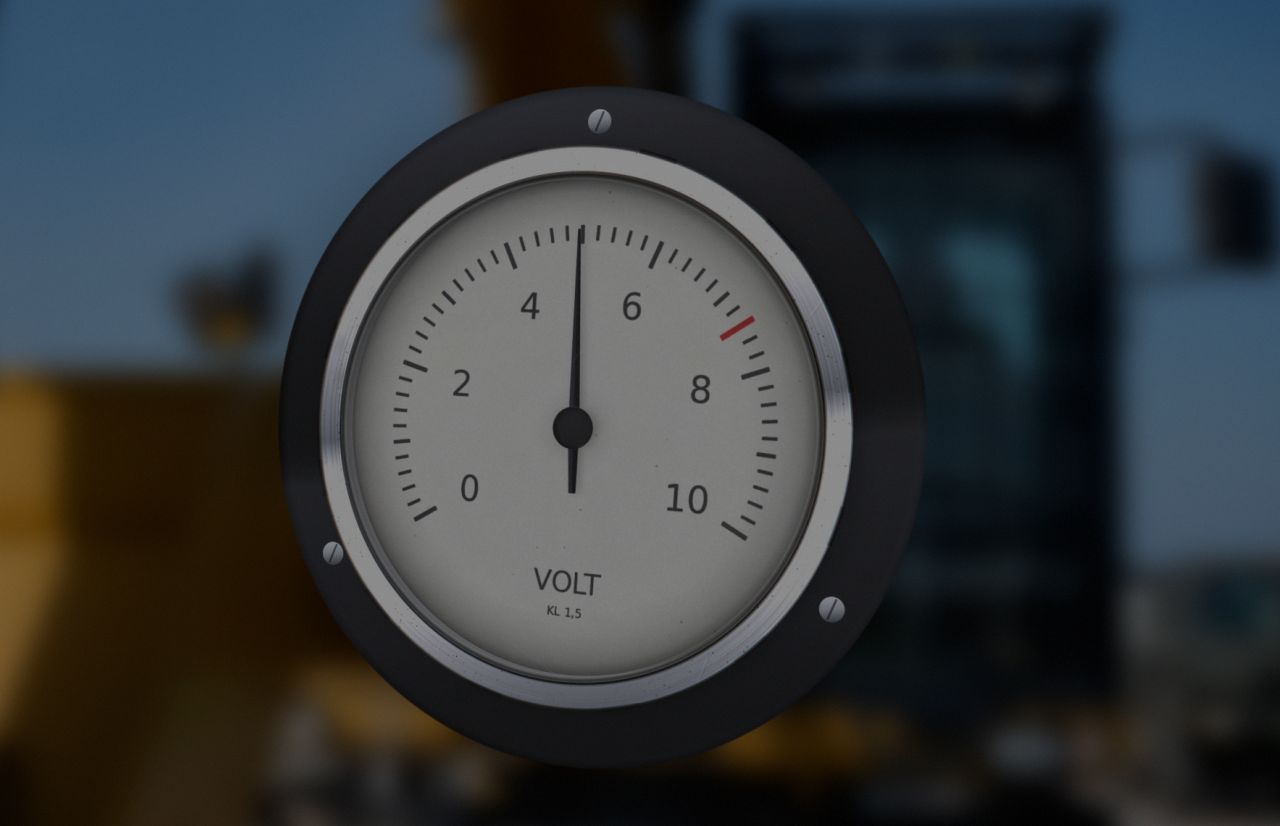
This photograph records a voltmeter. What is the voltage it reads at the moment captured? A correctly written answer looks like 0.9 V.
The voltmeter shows 5 V
